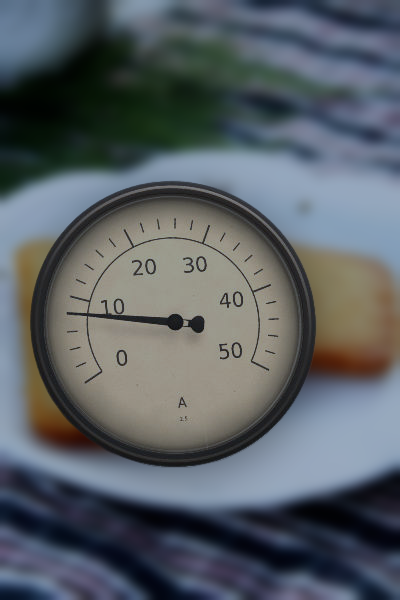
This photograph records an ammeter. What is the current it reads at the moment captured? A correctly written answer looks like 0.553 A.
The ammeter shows 8 A
